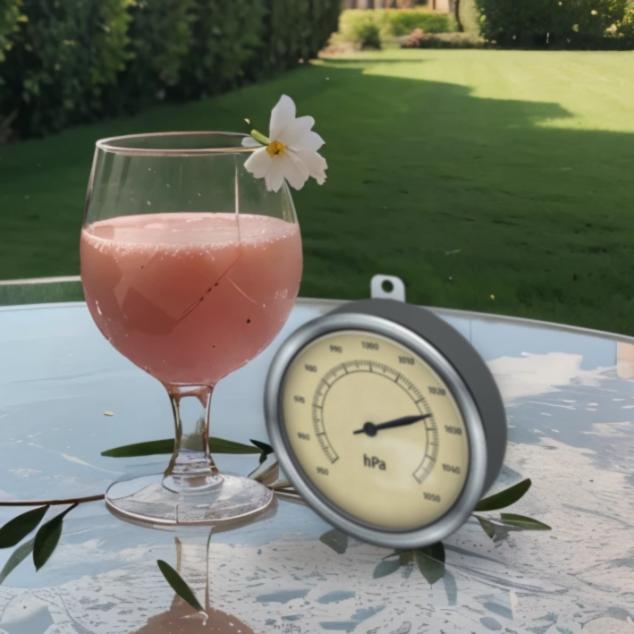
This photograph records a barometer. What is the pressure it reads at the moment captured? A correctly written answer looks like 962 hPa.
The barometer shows 1025 hPa
